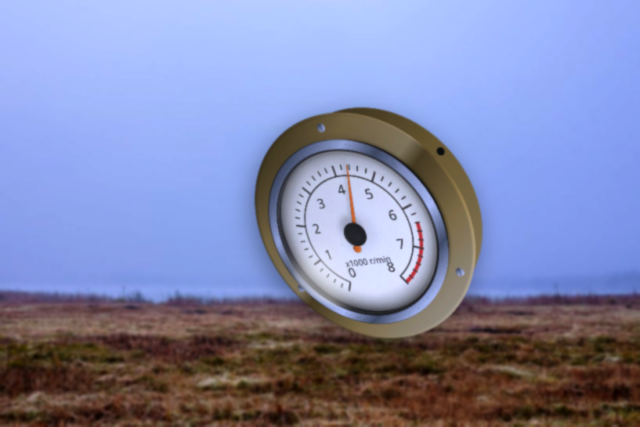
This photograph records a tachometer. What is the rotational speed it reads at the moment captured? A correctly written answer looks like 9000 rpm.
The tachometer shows 4400 rpm
